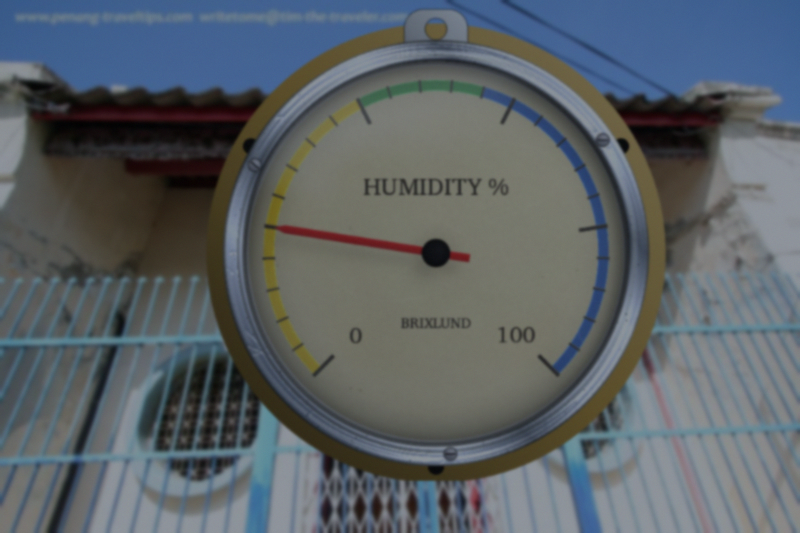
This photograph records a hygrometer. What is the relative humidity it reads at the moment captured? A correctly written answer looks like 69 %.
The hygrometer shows 20 %
